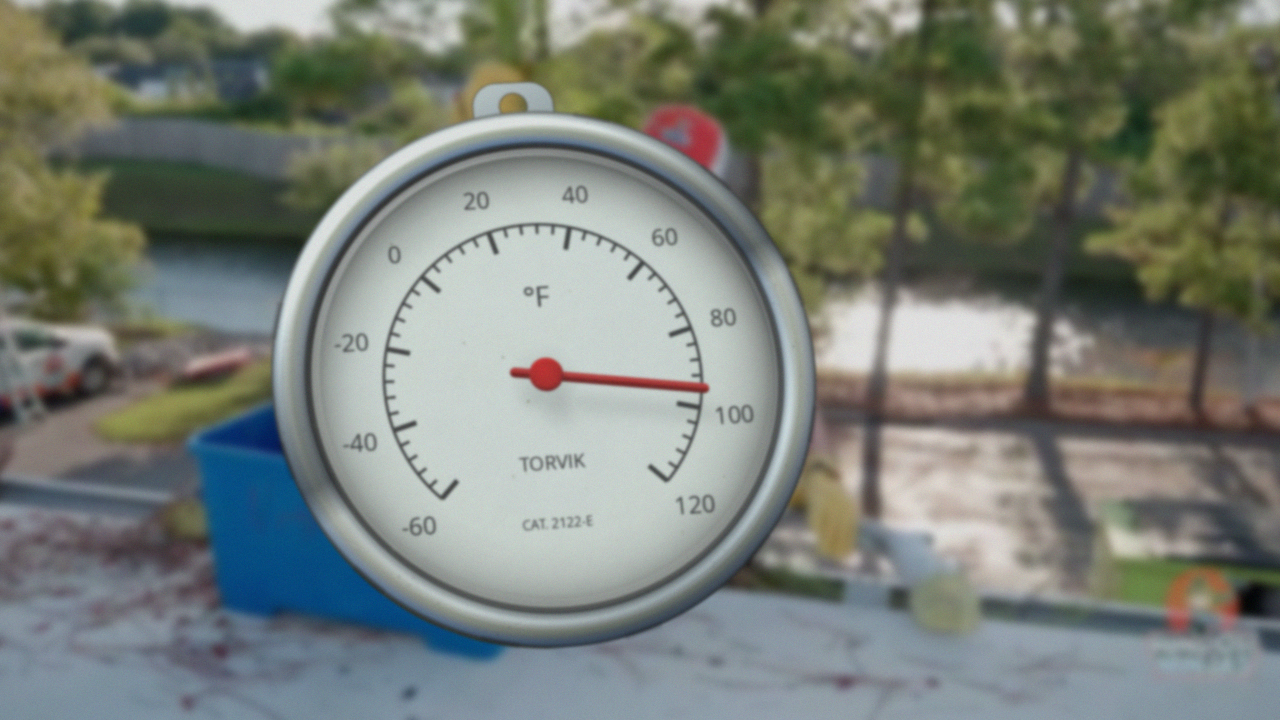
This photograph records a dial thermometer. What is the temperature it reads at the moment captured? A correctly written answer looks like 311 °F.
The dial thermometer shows 96 °F
